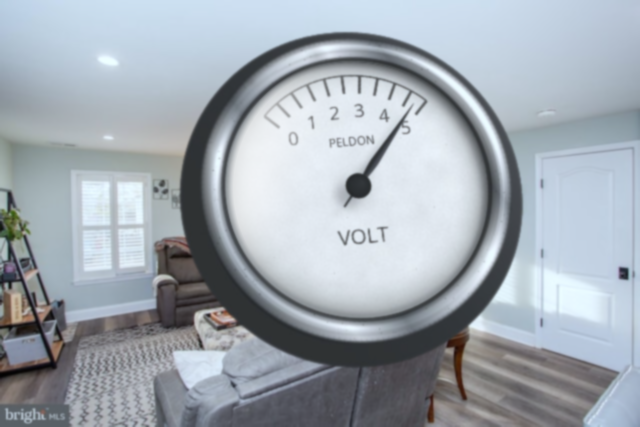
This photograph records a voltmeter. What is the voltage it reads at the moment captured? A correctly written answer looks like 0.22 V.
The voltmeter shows 4.75 V
